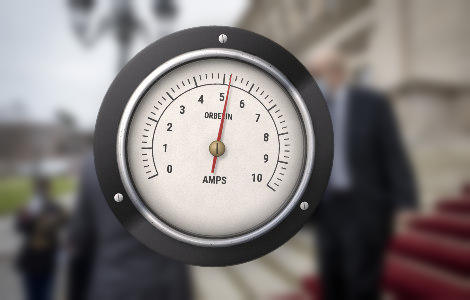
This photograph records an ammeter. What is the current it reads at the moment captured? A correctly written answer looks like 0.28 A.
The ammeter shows 5.2 A
